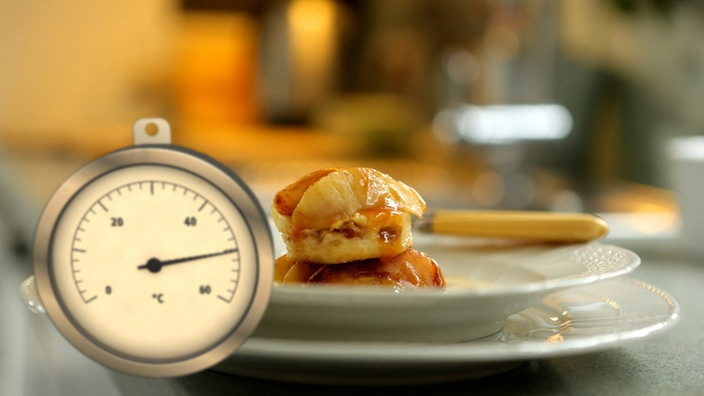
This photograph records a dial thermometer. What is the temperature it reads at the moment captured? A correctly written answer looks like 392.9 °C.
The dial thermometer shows 50 °C
